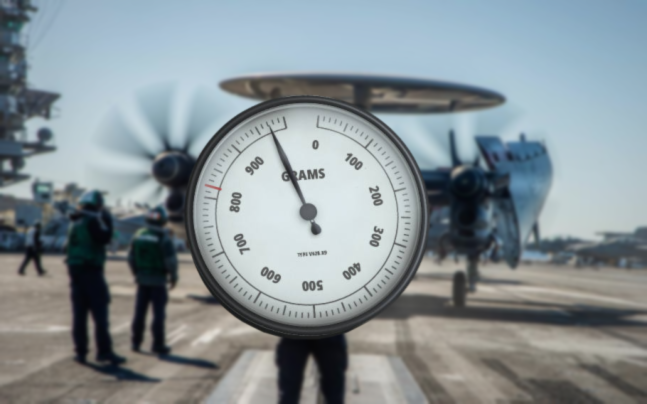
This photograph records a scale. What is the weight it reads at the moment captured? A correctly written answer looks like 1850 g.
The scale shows 970 g
